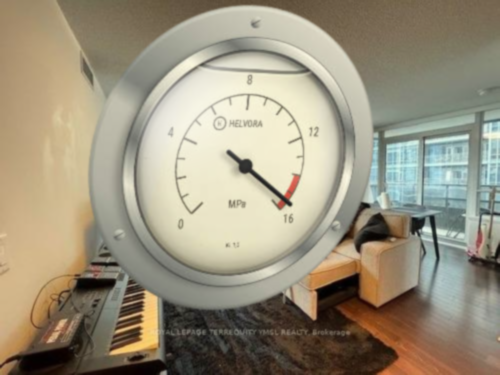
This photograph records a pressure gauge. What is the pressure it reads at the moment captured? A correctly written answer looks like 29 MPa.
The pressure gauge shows 15.5 MPa
